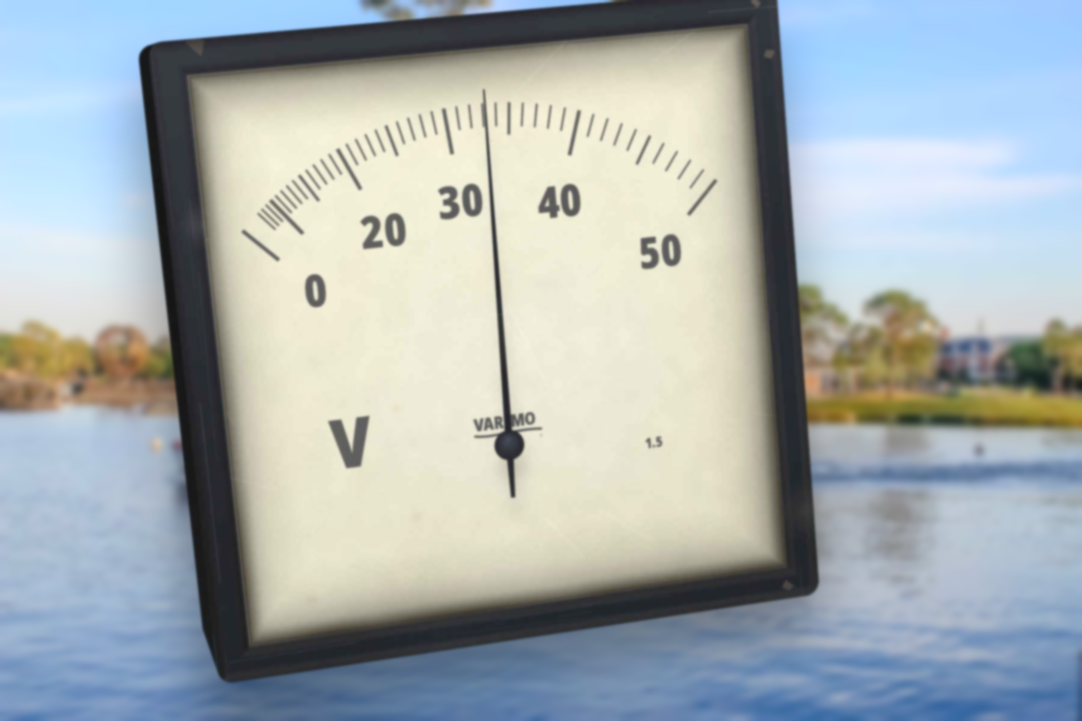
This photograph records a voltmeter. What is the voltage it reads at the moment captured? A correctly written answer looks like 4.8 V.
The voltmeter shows 33 V
